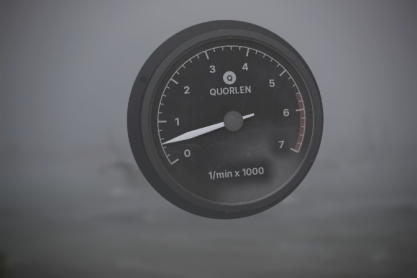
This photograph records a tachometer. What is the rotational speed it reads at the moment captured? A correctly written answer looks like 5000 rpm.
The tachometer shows 500 rpm
